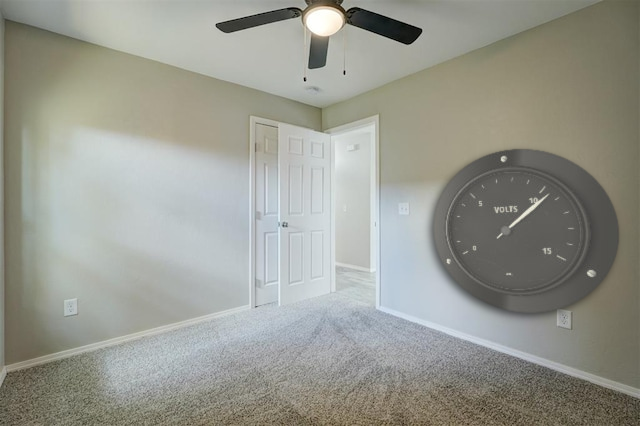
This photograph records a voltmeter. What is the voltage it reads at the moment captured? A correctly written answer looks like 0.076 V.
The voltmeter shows 10.5 V
